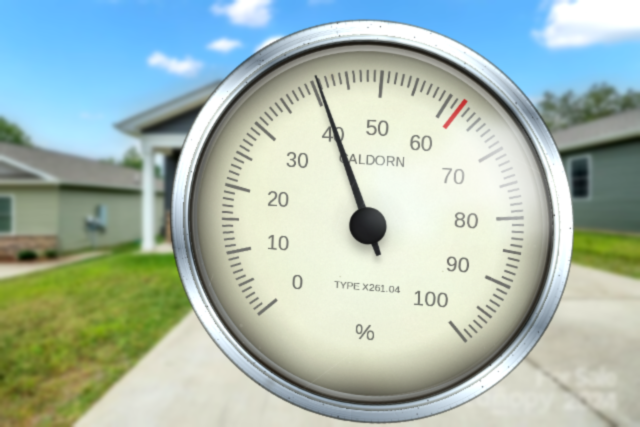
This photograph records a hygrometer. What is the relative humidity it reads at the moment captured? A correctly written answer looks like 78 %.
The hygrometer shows 41 %
